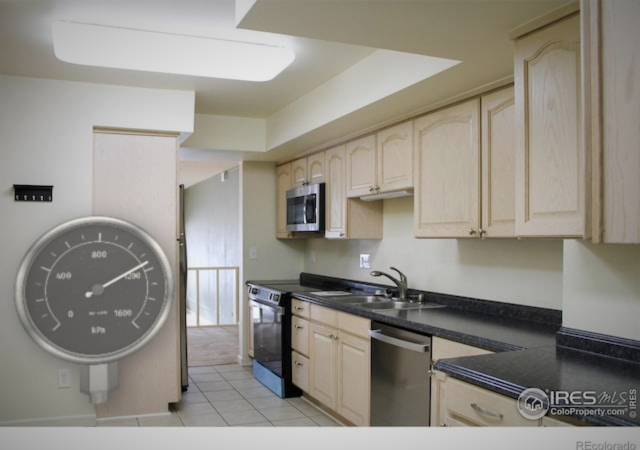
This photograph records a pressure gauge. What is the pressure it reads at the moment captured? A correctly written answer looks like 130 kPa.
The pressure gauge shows 1150 kPa
